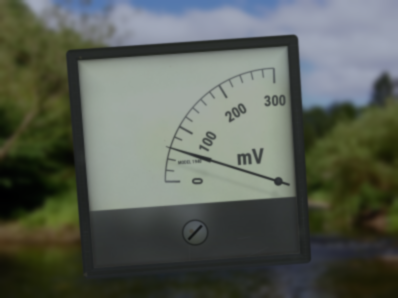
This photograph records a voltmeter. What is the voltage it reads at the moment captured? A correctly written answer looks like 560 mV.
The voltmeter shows 60 mV
